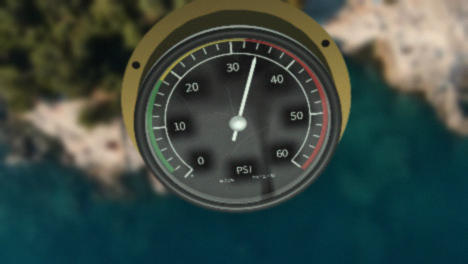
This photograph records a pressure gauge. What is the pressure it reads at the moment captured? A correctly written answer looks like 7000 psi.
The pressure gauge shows 34 psi
